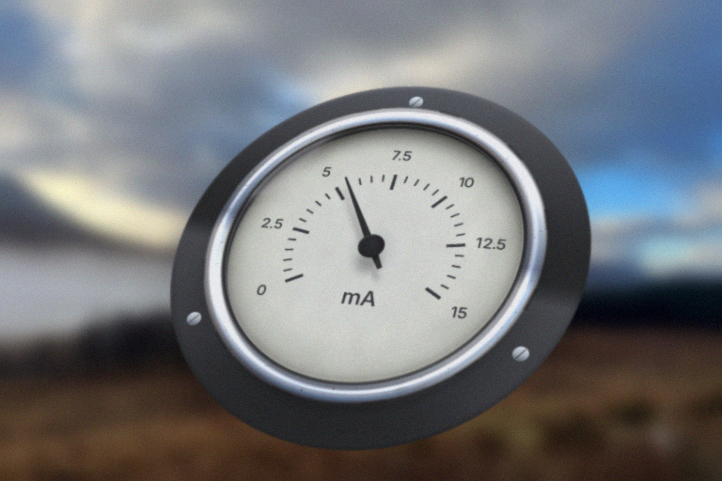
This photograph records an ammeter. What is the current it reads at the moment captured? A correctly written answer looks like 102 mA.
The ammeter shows 5.5 mA
